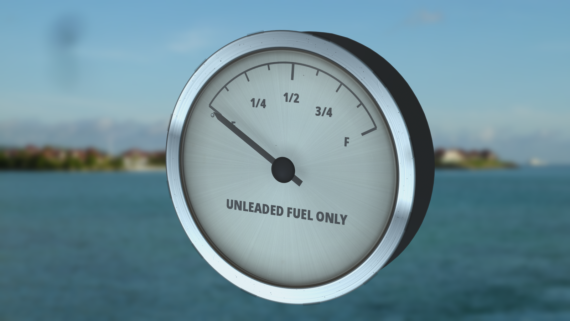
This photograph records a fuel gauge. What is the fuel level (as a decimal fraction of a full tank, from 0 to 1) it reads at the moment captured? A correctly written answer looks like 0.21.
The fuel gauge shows 0
